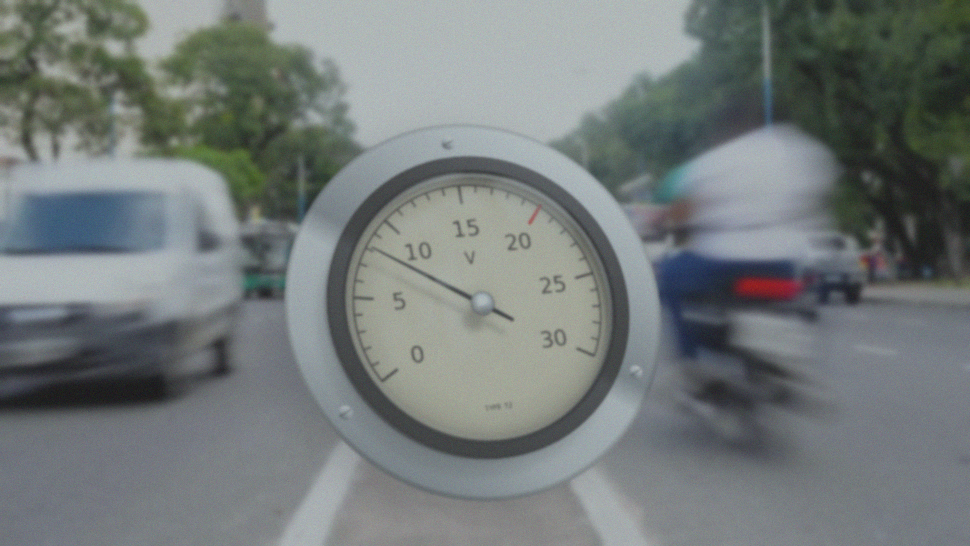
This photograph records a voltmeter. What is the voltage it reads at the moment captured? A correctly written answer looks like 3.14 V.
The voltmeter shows 8 V
